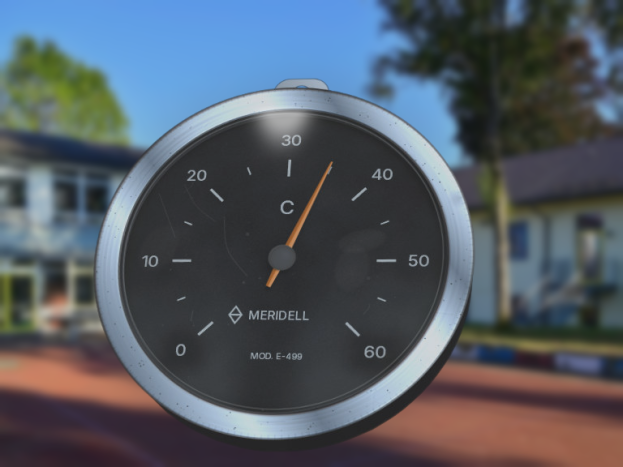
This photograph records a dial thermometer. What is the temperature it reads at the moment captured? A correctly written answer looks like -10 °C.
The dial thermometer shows 35 °C
